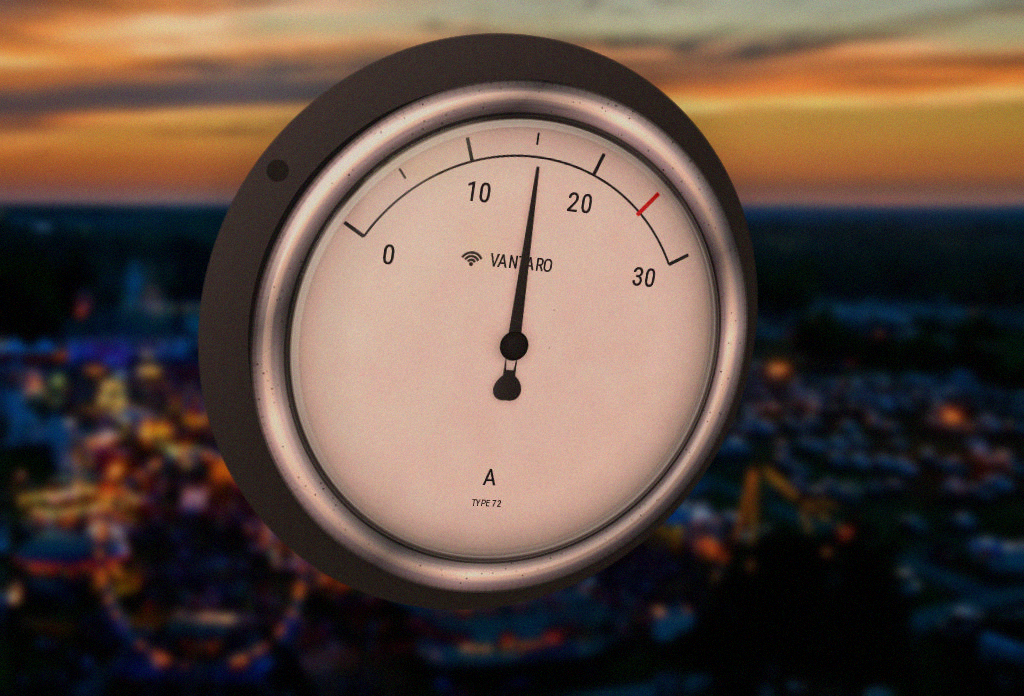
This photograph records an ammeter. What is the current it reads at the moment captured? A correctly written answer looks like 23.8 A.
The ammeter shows 15 A
